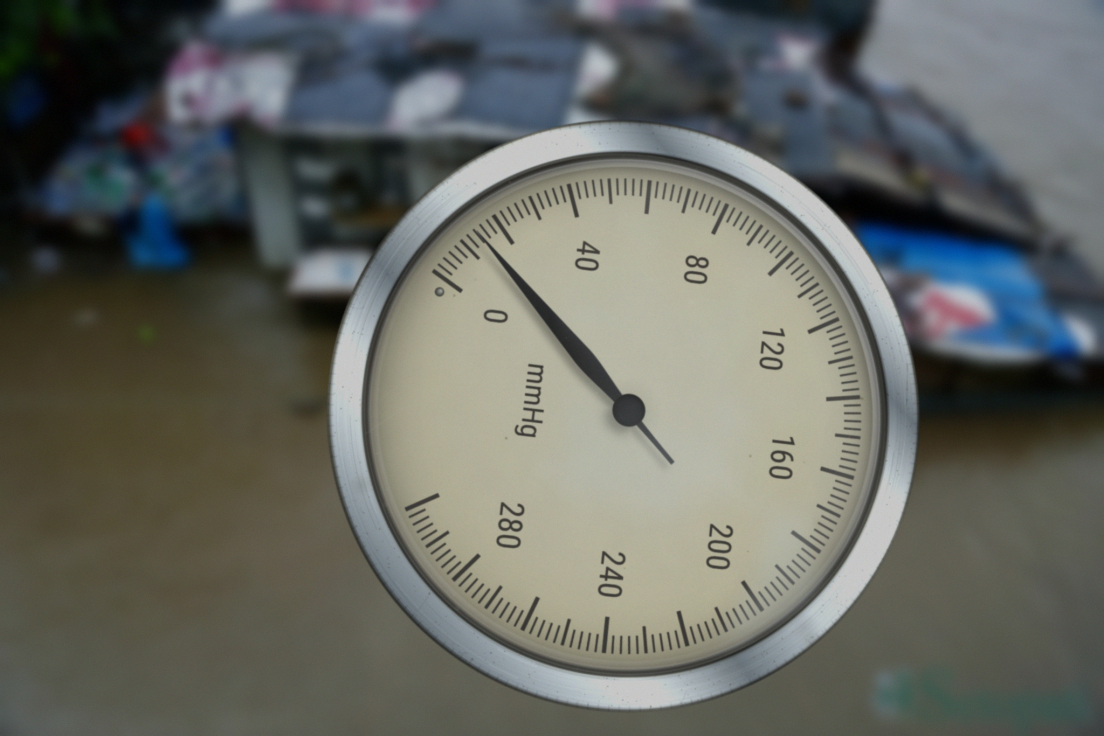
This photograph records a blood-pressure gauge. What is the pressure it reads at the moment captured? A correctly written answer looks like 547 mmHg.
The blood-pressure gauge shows 14 mmHg
